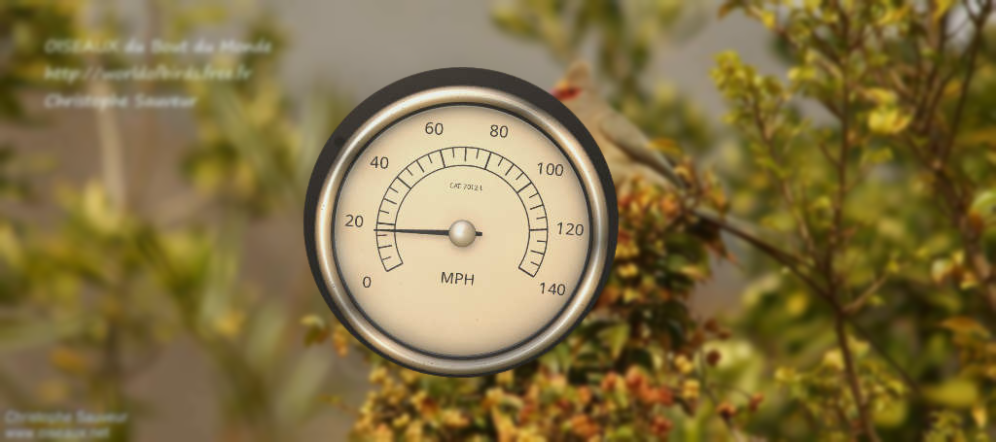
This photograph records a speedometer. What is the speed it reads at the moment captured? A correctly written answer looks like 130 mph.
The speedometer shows 17.5 mph
